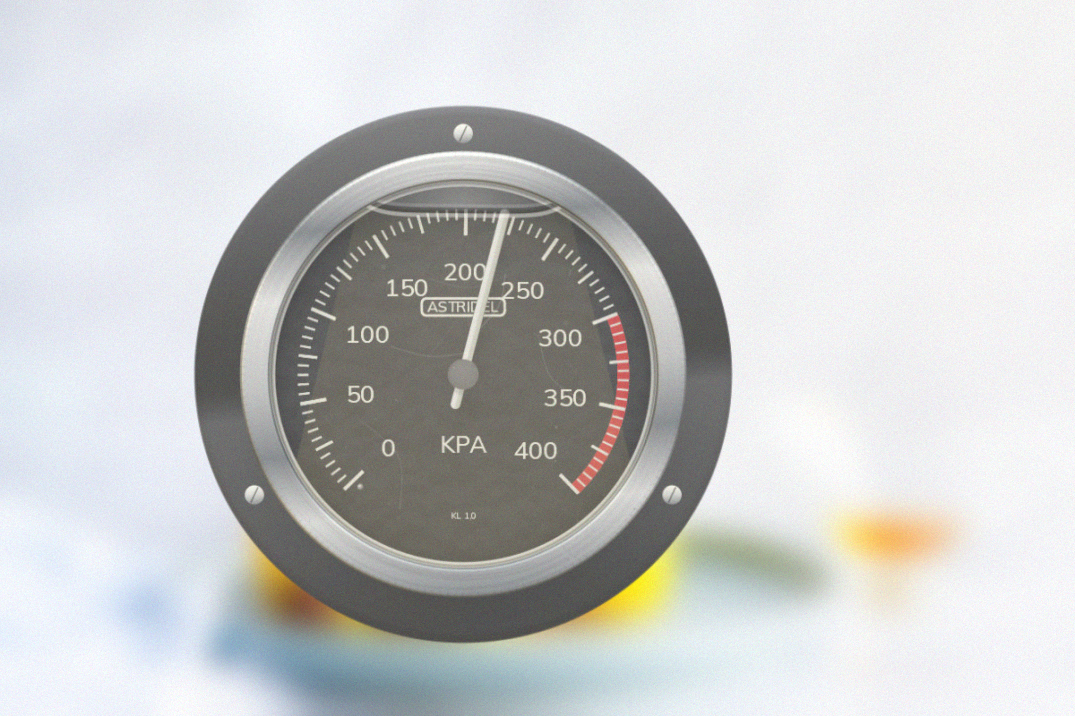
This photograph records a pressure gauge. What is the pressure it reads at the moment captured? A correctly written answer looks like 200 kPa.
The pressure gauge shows 220 kPa
